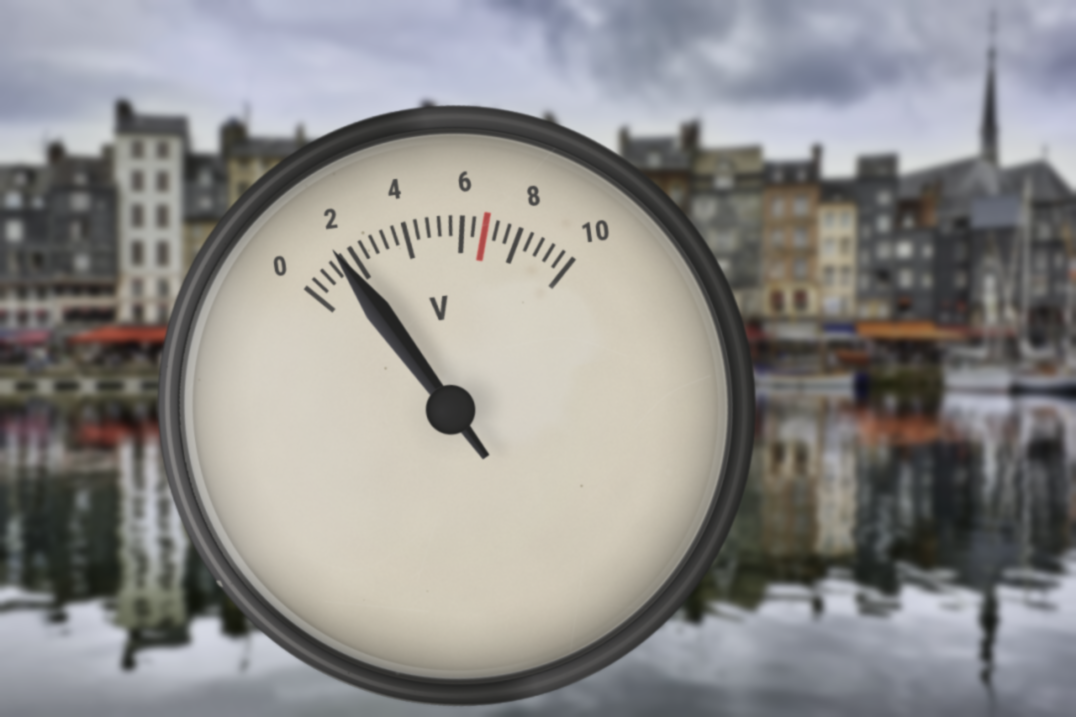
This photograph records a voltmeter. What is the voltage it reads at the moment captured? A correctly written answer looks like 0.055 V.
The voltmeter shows 1.6 V
